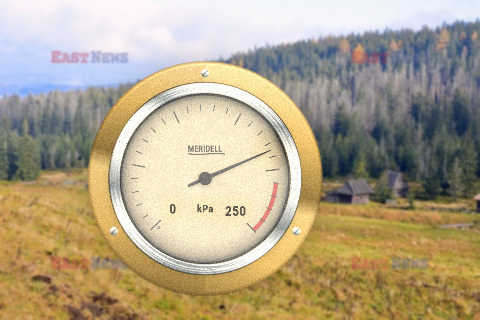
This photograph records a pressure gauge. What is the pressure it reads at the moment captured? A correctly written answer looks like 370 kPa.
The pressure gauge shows 185 kPa
